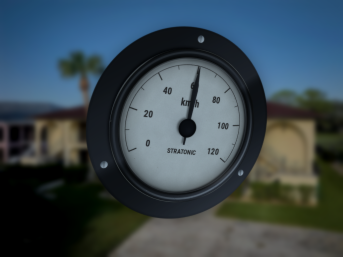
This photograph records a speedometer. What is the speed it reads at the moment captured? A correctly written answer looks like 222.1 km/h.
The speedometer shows 60 km/h
